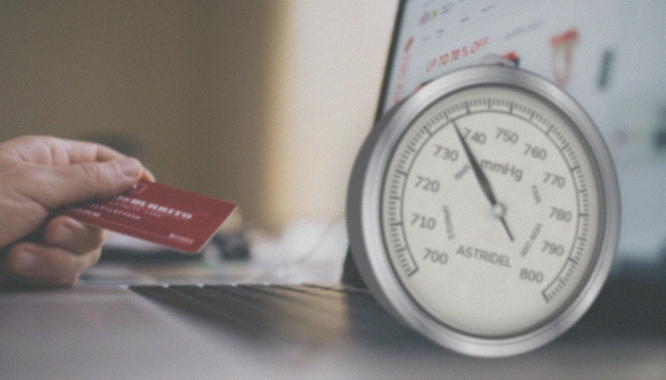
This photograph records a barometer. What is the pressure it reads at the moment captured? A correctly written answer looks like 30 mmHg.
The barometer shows 735 mmHg
